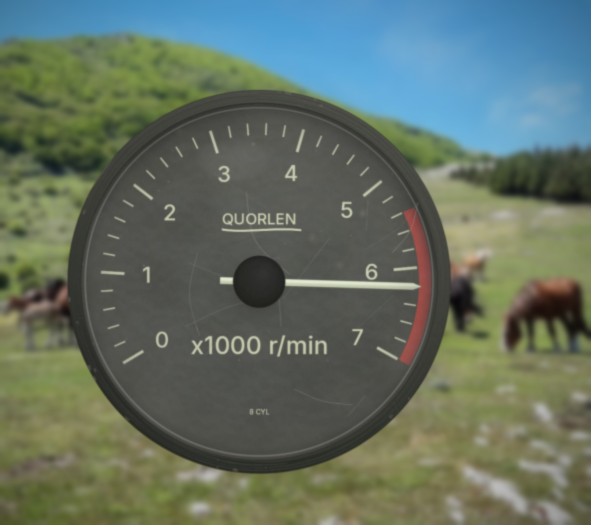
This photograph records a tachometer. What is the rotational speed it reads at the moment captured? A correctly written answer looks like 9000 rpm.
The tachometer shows 6200 rpm
